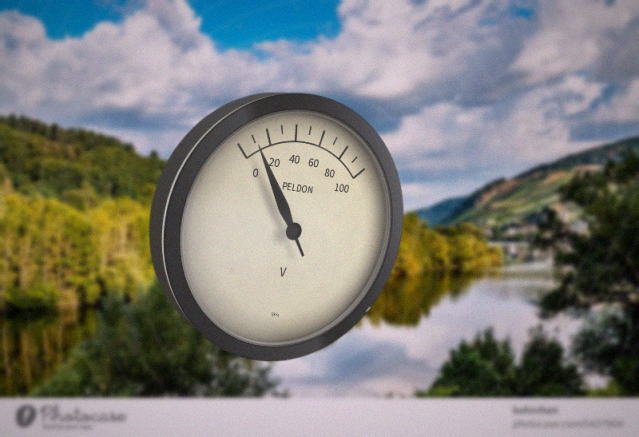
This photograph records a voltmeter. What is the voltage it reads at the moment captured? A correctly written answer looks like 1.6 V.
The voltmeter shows 10 V
